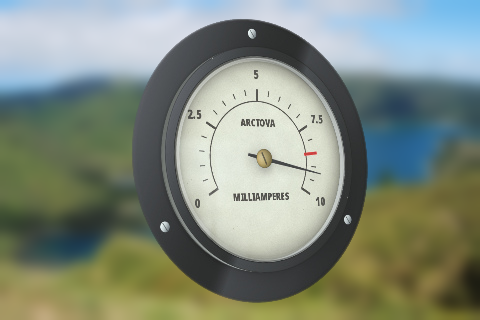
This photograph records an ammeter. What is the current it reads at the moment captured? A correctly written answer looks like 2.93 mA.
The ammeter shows 9.25 mA
